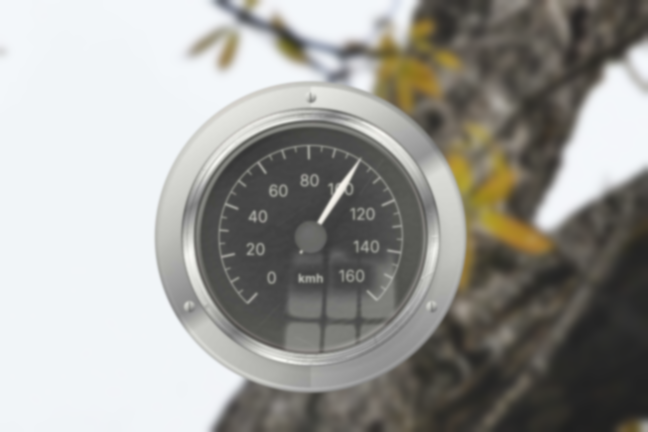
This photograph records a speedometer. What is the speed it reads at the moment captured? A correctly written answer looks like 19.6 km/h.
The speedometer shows 100 km/h
